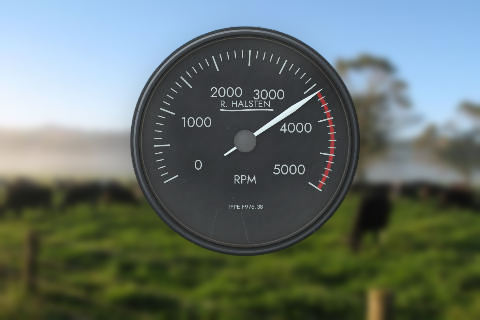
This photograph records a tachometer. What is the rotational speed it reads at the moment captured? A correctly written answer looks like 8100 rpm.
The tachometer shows 3600 rpm
